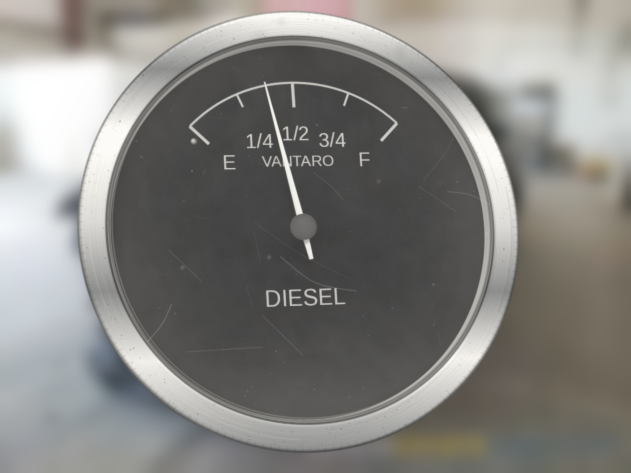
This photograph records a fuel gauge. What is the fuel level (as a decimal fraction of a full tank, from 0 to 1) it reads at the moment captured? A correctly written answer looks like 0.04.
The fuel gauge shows 0.375
